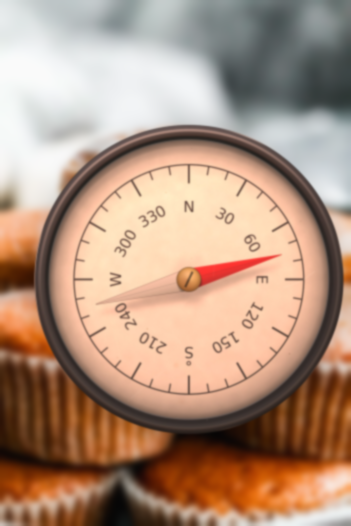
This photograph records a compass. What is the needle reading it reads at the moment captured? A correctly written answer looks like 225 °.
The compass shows 75 °
